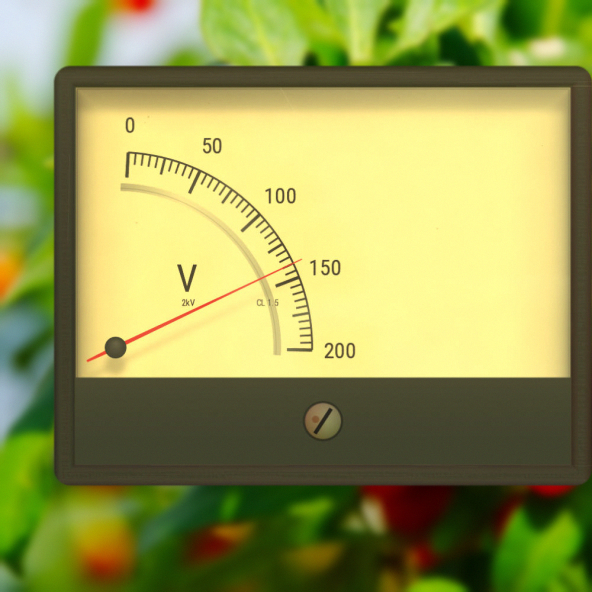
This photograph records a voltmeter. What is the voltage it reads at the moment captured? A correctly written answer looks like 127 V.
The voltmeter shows 140 V
